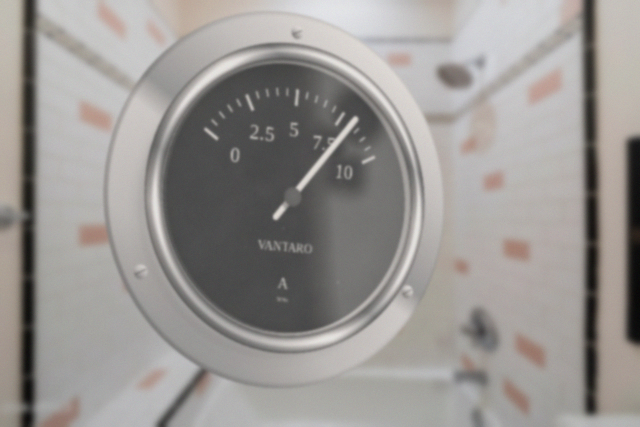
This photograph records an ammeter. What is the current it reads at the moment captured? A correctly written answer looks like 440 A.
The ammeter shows 8 A
